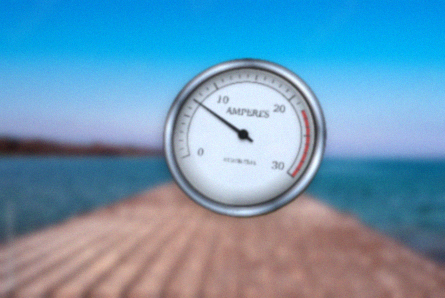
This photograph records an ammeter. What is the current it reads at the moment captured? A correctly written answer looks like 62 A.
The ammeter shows 7 A
